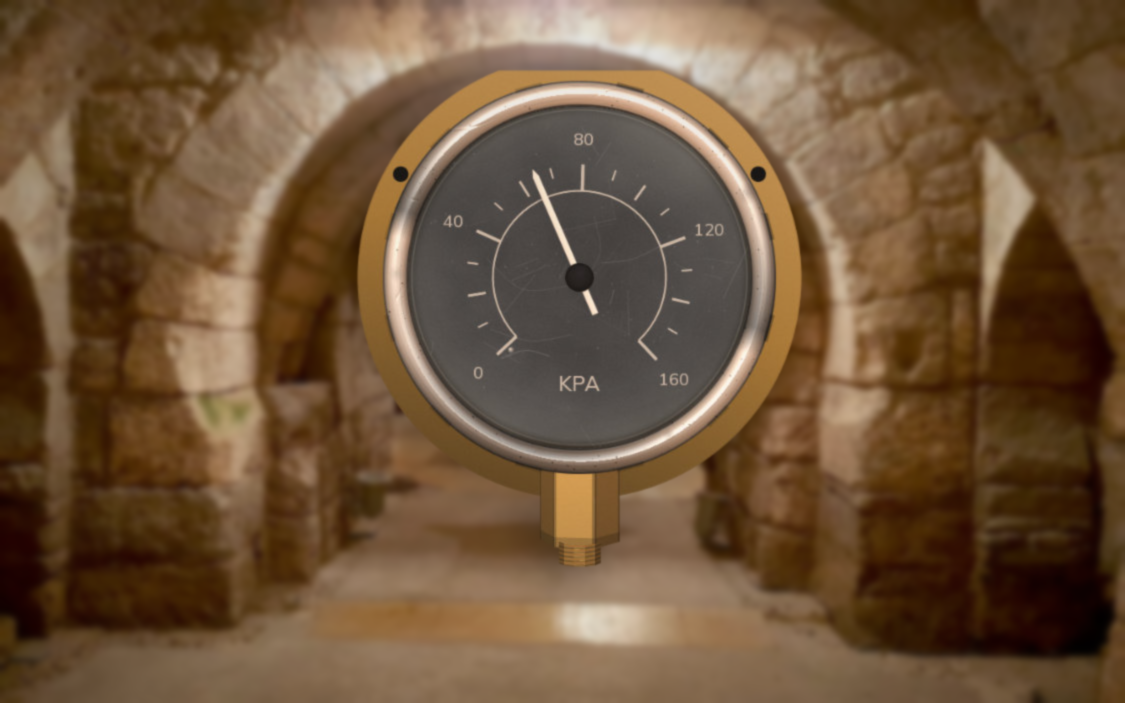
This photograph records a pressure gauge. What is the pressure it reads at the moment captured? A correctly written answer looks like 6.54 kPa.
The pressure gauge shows 65 kPa
